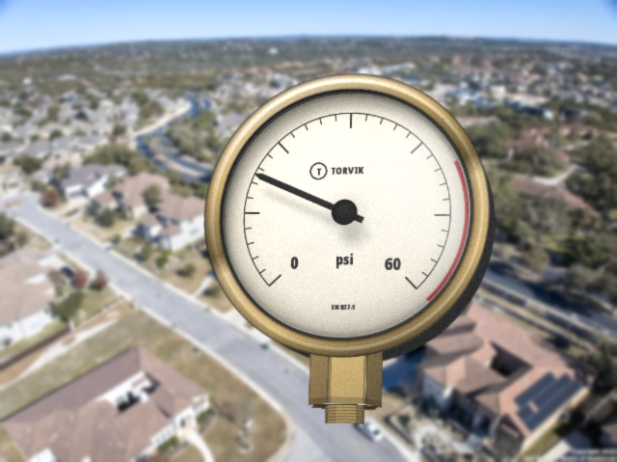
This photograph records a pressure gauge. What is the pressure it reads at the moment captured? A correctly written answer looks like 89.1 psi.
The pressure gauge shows 15 psi
